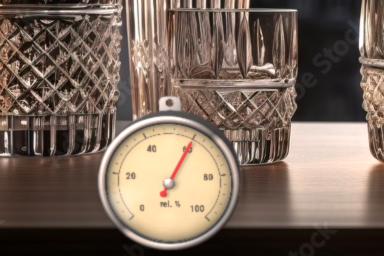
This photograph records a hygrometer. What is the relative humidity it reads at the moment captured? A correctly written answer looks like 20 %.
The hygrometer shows 60 %
